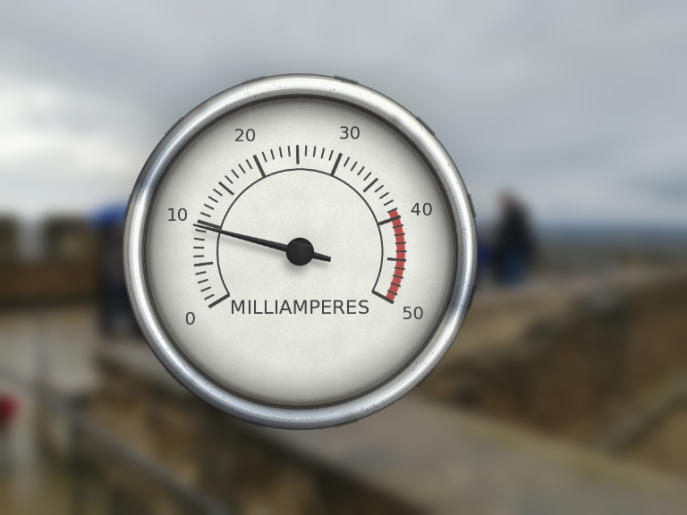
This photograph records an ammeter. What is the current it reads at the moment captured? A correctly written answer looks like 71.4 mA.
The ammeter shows 9.5 mA
